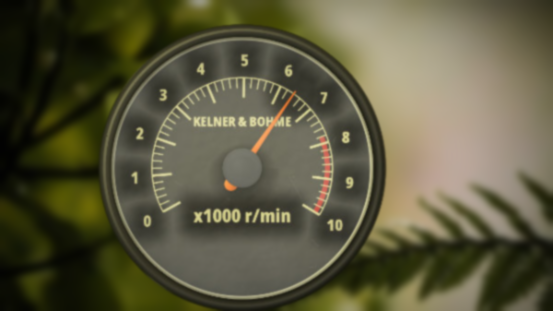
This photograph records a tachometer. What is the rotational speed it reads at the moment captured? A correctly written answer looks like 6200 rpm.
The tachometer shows 6400 rpm
